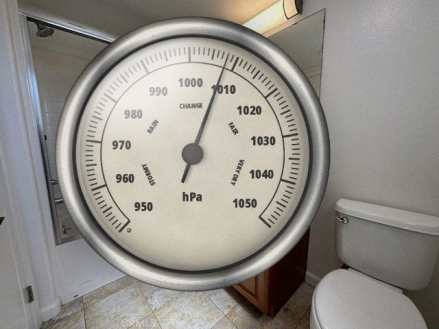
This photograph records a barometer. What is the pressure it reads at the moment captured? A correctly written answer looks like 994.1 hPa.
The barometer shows 1008 hPa
